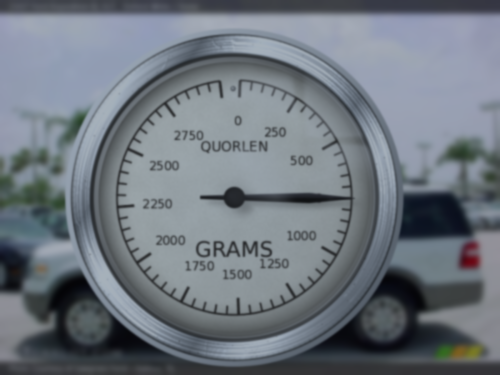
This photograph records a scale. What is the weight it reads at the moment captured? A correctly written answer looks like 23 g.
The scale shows 750 g
